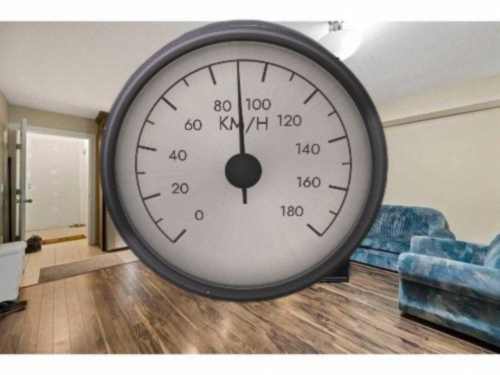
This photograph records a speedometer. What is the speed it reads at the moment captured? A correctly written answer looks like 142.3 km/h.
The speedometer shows 90 km/h
